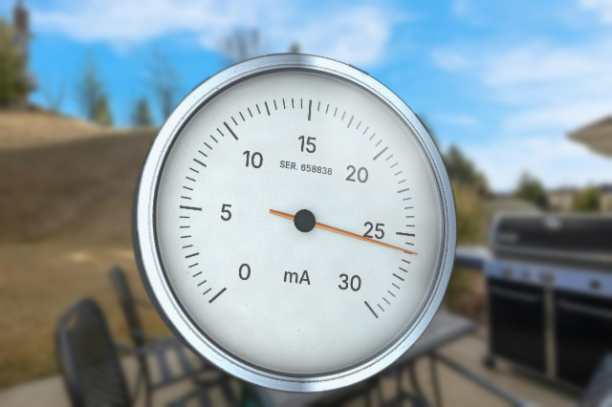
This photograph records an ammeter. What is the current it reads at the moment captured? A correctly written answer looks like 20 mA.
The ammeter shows 26 mA
